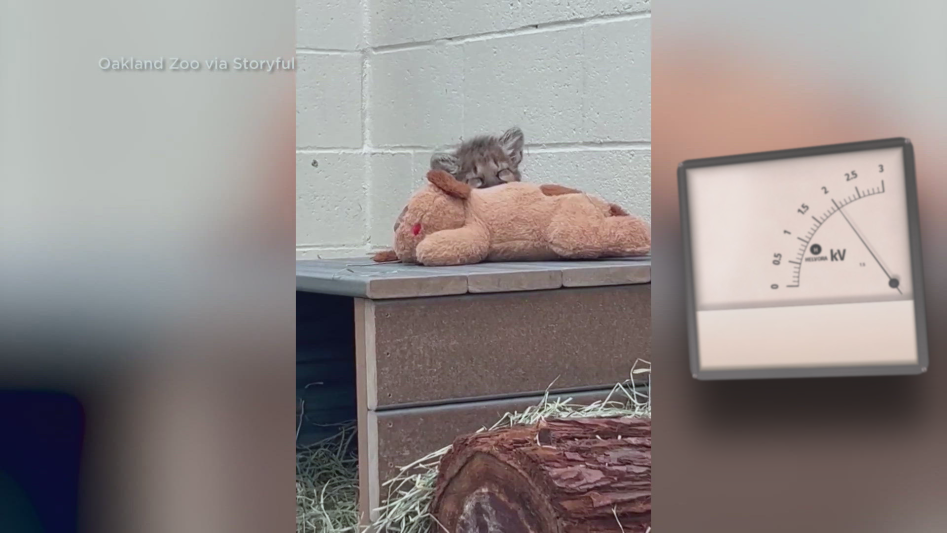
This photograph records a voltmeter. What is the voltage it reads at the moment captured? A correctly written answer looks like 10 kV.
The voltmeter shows 2 kV
